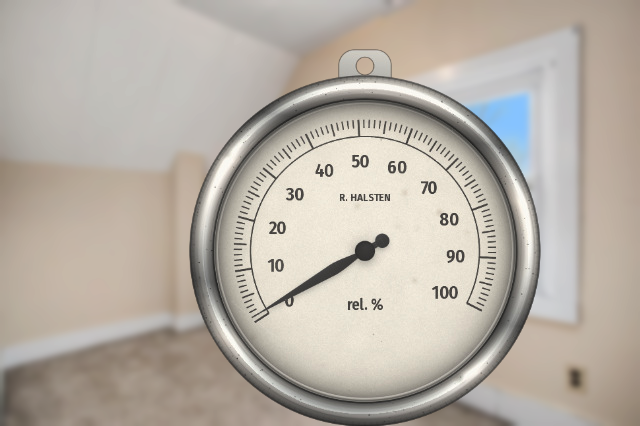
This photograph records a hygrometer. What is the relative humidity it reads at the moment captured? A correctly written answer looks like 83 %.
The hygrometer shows 1 %
